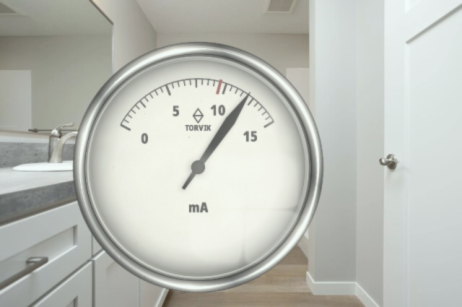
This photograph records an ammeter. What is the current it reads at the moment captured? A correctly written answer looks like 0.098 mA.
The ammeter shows 12 mA
